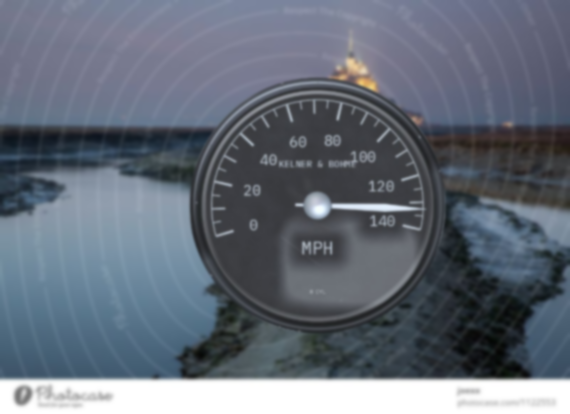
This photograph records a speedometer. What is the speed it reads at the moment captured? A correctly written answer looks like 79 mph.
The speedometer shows 132.5 mph
